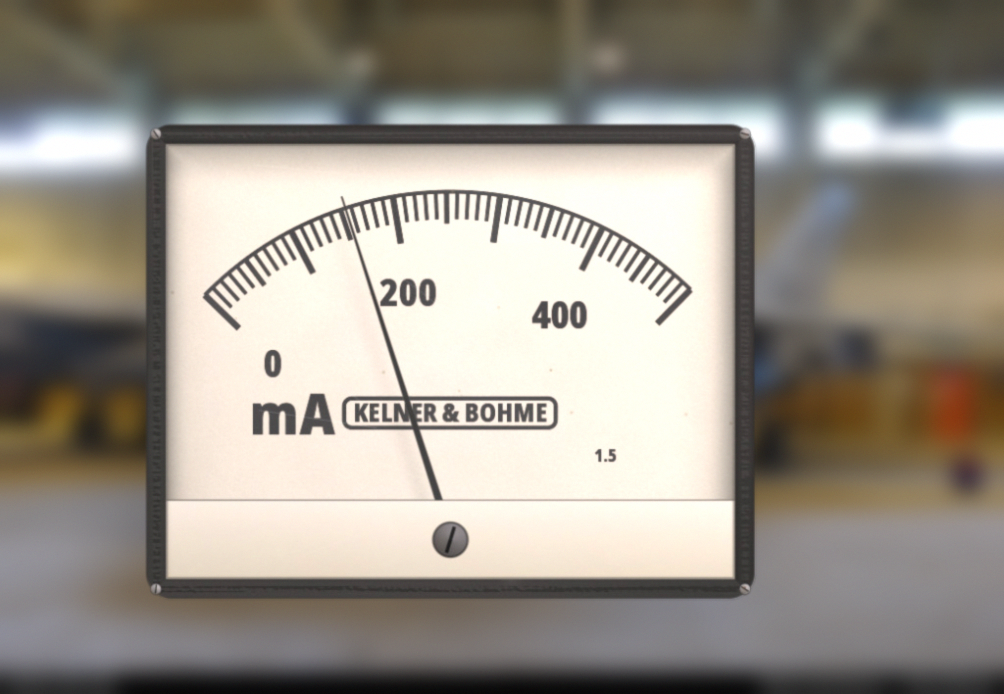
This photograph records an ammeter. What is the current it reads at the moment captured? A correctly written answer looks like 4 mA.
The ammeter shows 155 mA
